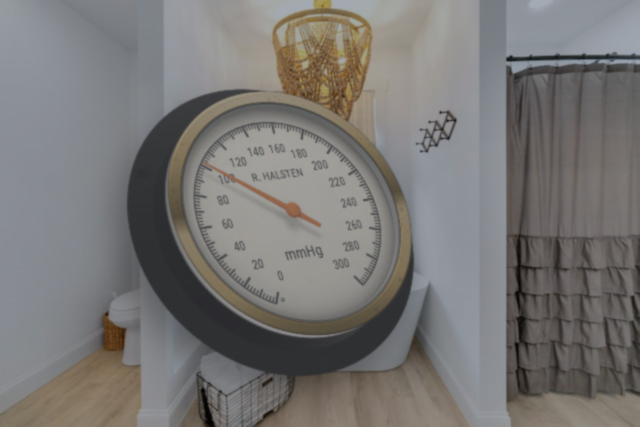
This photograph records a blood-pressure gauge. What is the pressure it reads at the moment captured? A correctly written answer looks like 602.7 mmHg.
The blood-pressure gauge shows 100 mmHg
